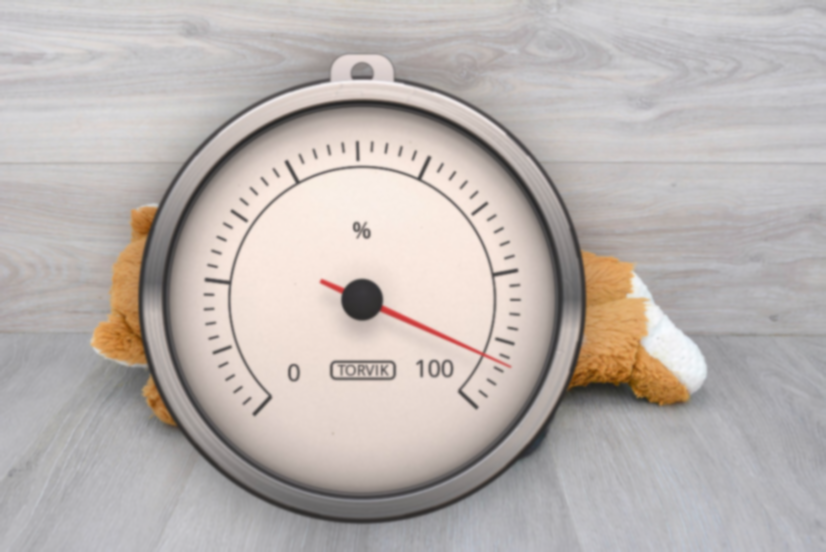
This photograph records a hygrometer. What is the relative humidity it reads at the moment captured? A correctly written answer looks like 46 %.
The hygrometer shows 93 %
